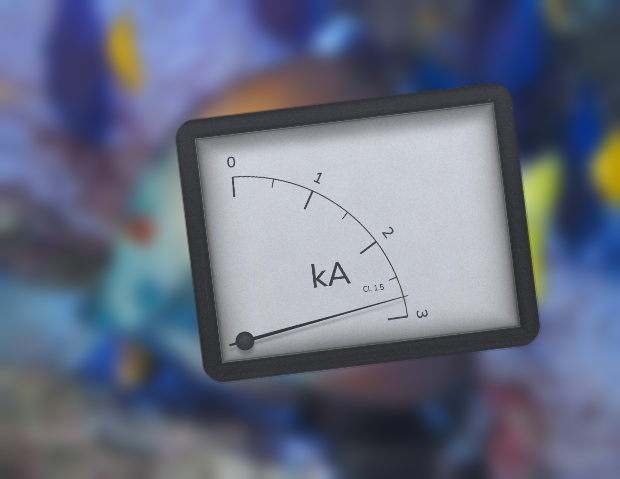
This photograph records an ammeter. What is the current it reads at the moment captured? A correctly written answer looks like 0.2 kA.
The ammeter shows 2.75 kA
